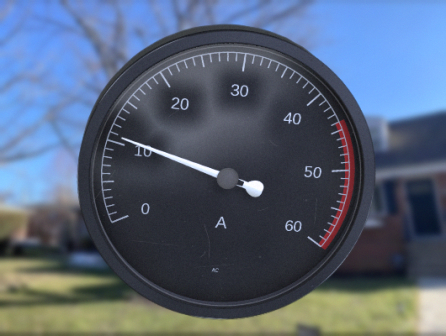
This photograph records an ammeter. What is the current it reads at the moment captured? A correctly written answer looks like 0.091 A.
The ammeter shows 11 A
